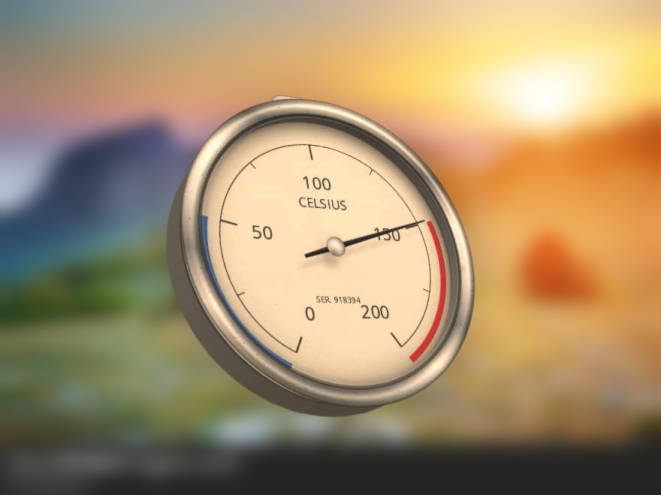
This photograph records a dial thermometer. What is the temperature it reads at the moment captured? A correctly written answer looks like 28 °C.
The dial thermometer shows 150 °C
